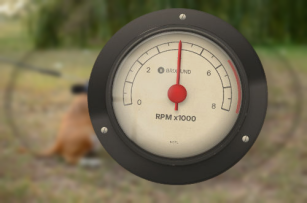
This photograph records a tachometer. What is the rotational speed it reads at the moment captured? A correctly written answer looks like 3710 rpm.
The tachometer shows 4000 rpm
